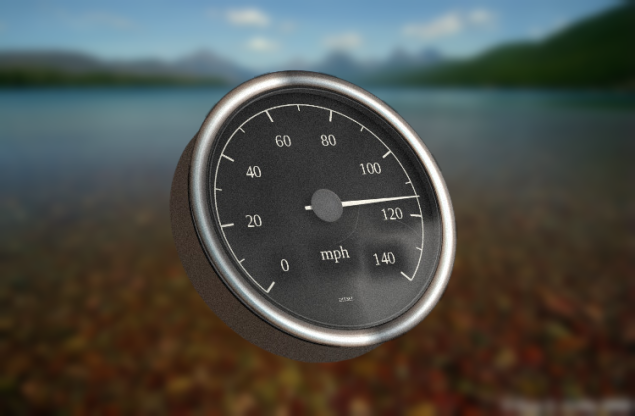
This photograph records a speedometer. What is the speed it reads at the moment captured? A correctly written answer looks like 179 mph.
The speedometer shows 115 mph
